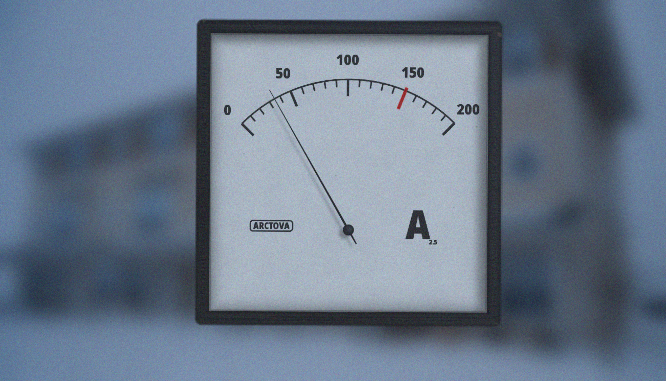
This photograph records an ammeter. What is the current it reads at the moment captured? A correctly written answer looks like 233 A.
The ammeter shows 35 A
